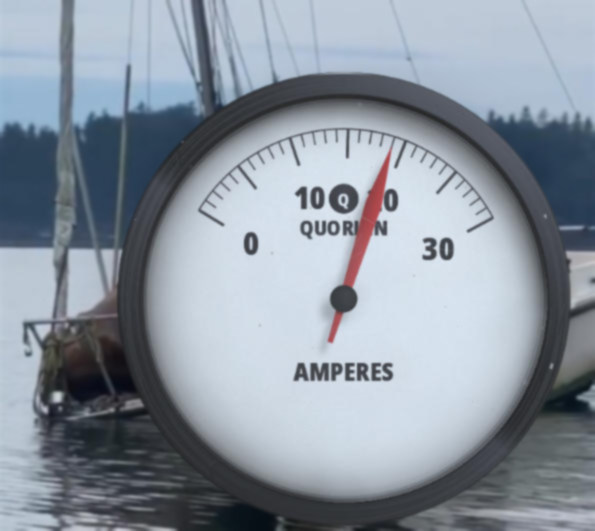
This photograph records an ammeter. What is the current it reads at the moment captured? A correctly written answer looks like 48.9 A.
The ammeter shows 19 A
